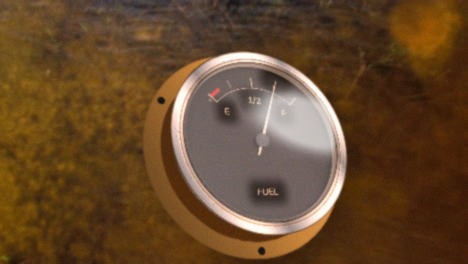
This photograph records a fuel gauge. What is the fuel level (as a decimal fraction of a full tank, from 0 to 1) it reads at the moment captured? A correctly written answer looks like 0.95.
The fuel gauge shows 0.75
